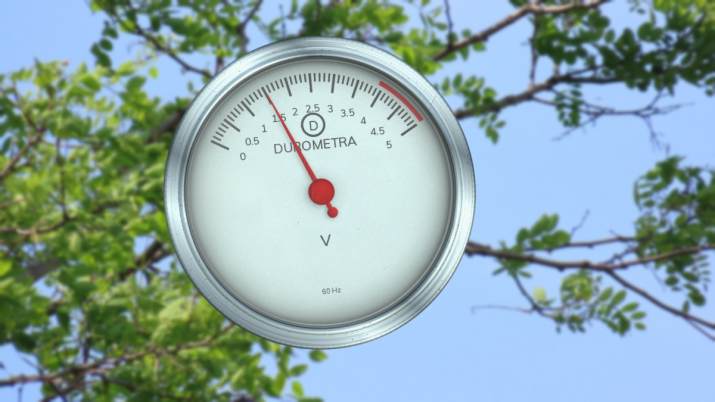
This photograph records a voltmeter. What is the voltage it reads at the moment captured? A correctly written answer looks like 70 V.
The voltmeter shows 1.5 V
